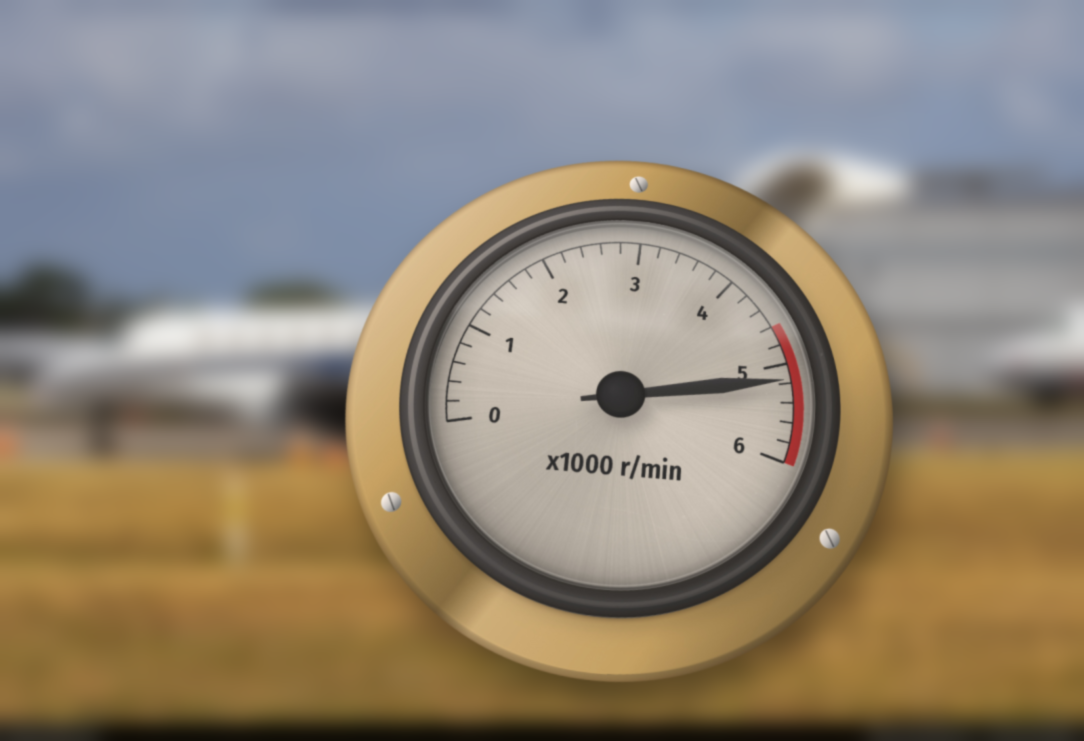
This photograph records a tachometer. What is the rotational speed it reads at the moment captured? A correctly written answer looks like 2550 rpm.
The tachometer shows 5200 rpm
